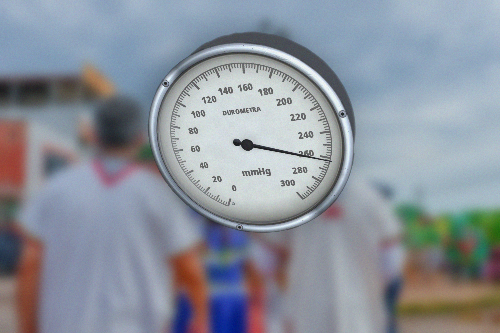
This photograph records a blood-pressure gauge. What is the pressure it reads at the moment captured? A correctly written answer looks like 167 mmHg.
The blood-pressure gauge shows 260 mmHg
